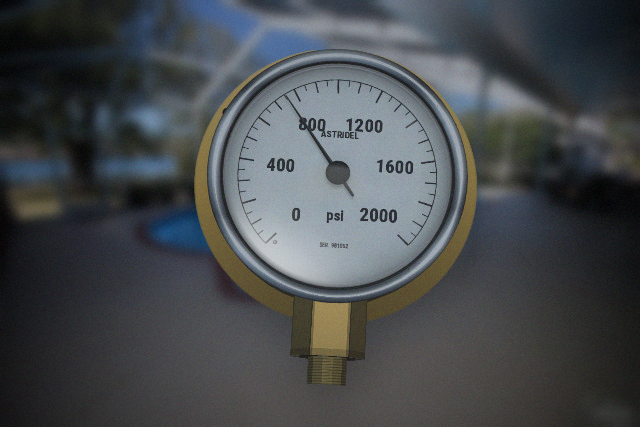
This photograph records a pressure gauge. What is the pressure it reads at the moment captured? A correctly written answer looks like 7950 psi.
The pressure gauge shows 750 psi
